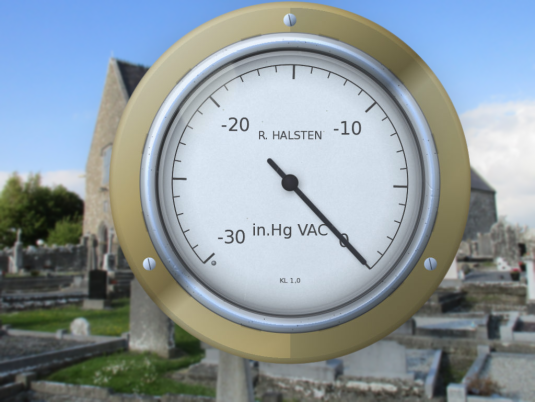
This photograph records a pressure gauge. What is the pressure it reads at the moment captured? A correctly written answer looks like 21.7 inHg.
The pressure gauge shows 0 inHg
